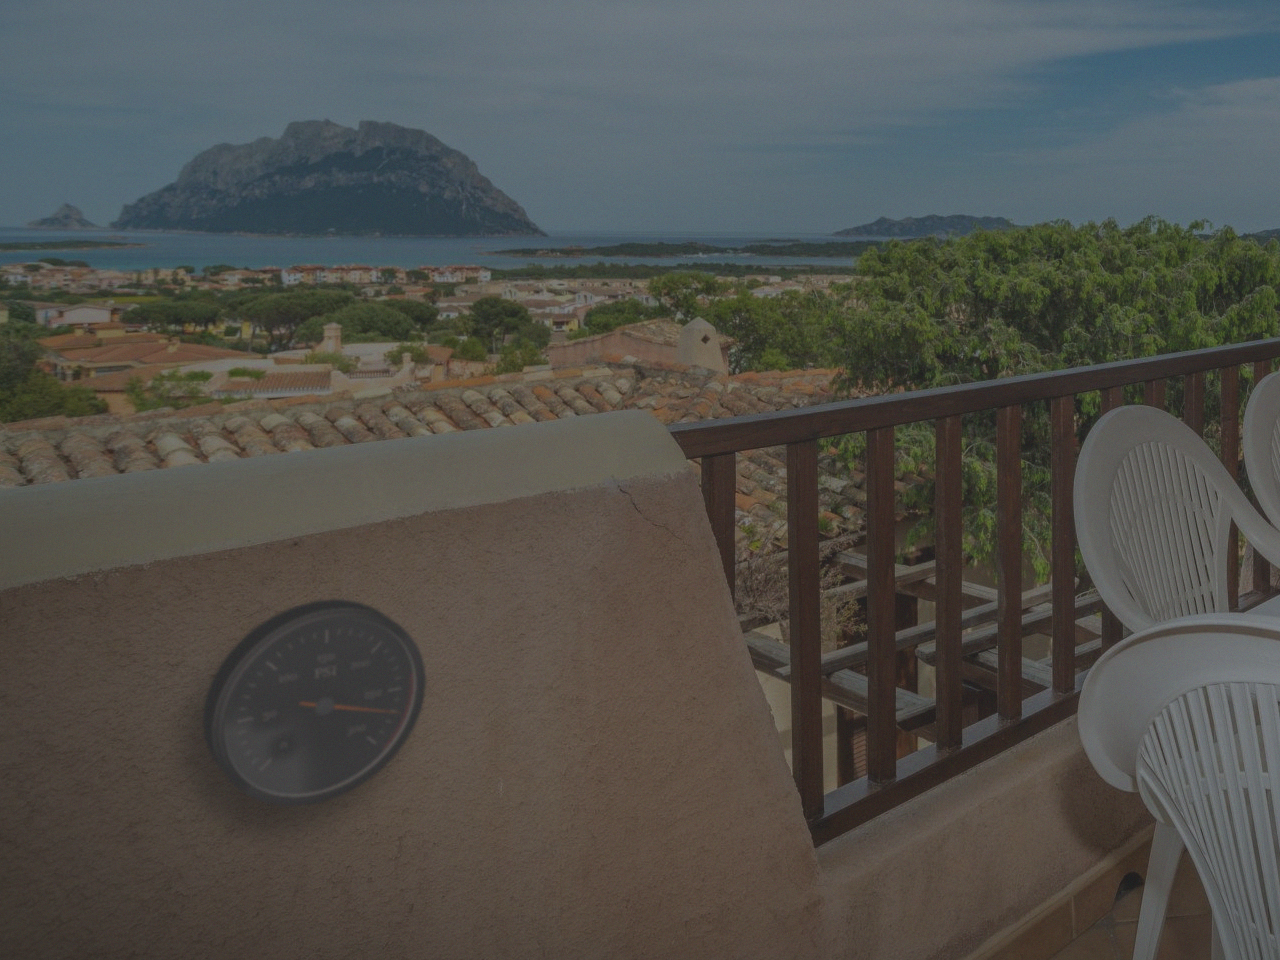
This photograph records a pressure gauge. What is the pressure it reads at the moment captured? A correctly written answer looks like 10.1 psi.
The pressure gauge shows 270 psi
